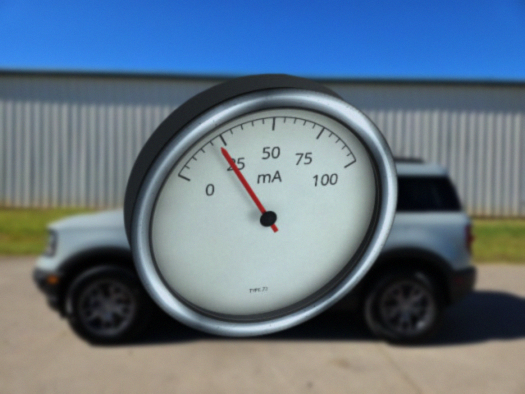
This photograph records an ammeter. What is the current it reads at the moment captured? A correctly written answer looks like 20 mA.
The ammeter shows 22.5 mA
